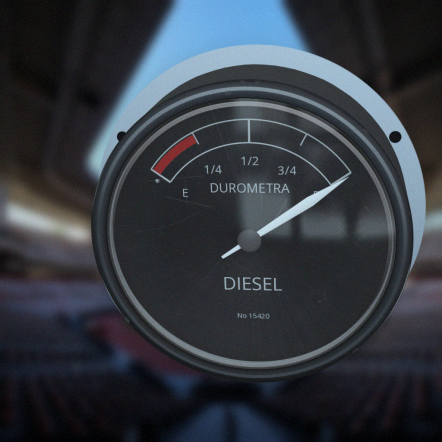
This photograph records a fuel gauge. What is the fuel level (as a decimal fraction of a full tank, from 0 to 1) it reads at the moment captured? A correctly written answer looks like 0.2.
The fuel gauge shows 1
